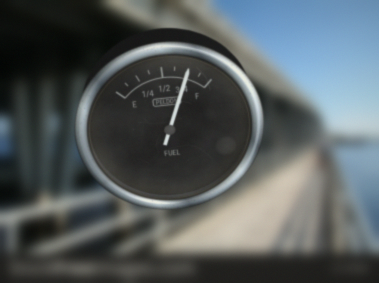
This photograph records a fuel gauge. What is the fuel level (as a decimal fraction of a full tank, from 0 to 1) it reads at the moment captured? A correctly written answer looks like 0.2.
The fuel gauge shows 0.75
